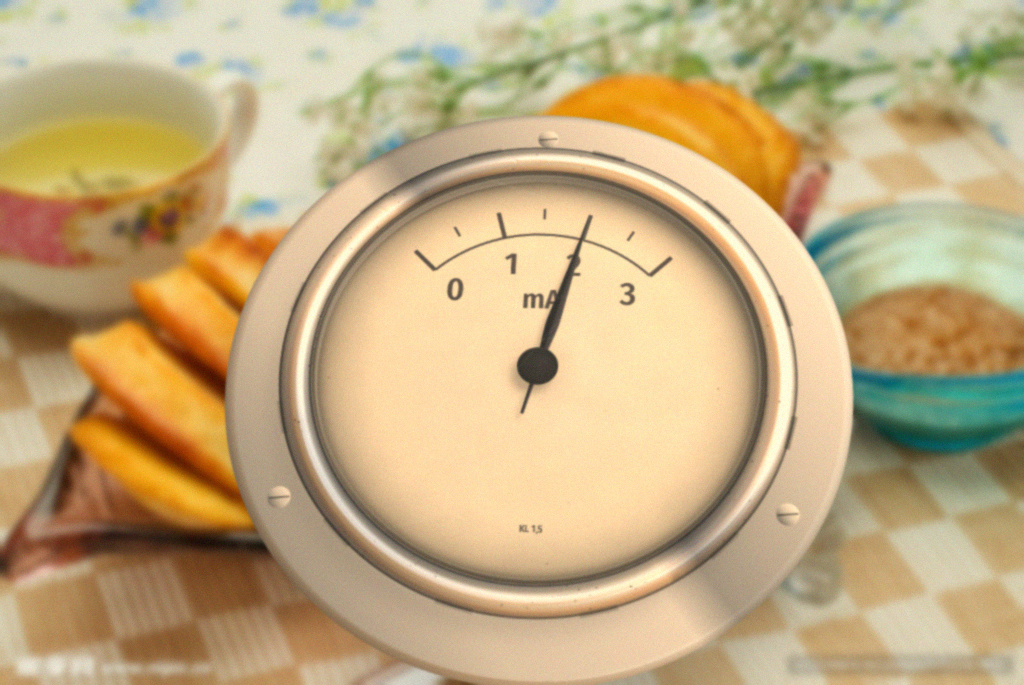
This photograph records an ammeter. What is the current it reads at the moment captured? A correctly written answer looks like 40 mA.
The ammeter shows 2 mA
